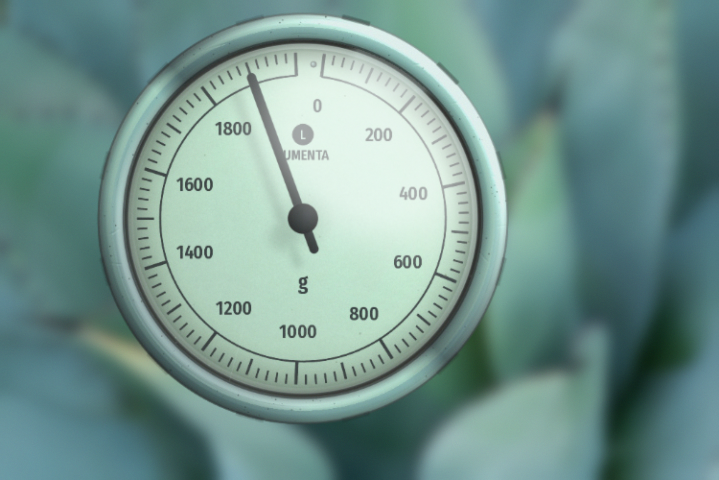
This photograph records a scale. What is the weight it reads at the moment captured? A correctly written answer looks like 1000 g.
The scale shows 1900 g
